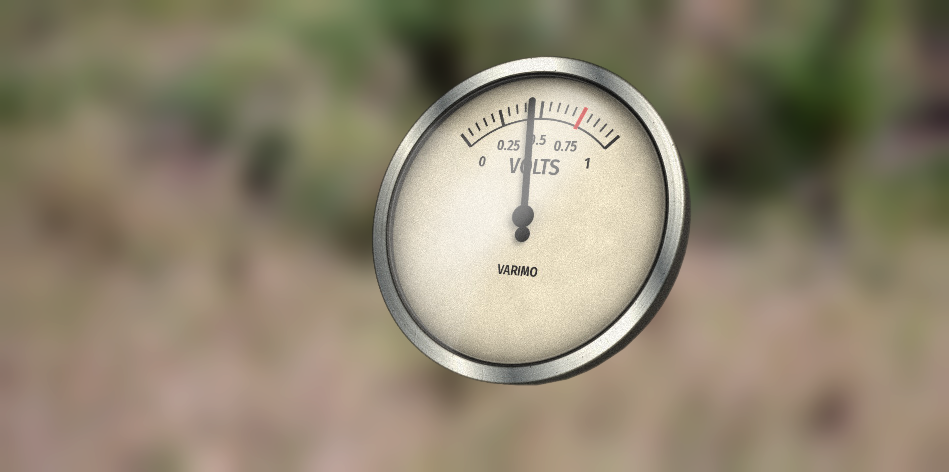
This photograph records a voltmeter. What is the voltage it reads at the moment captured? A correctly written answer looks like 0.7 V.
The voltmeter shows 0.45 V
